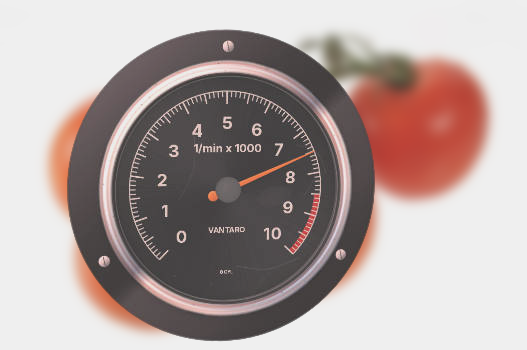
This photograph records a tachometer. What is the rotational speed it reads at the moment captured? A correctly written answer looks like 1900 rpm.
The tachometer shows 7500 rpm
